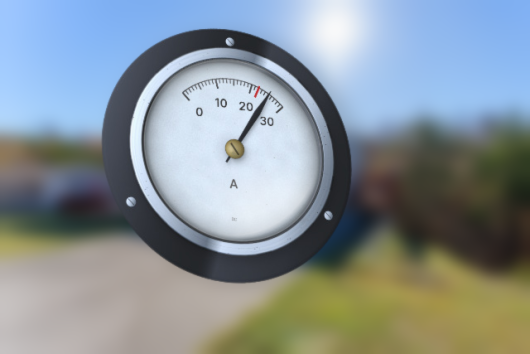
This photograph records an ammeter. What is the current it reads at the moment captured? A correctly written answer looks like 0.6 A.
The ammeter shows 25 A
